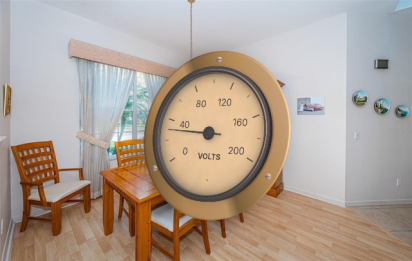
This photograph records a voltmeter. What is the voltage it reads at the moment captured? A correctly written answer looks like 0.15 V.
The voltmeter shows 30 V
